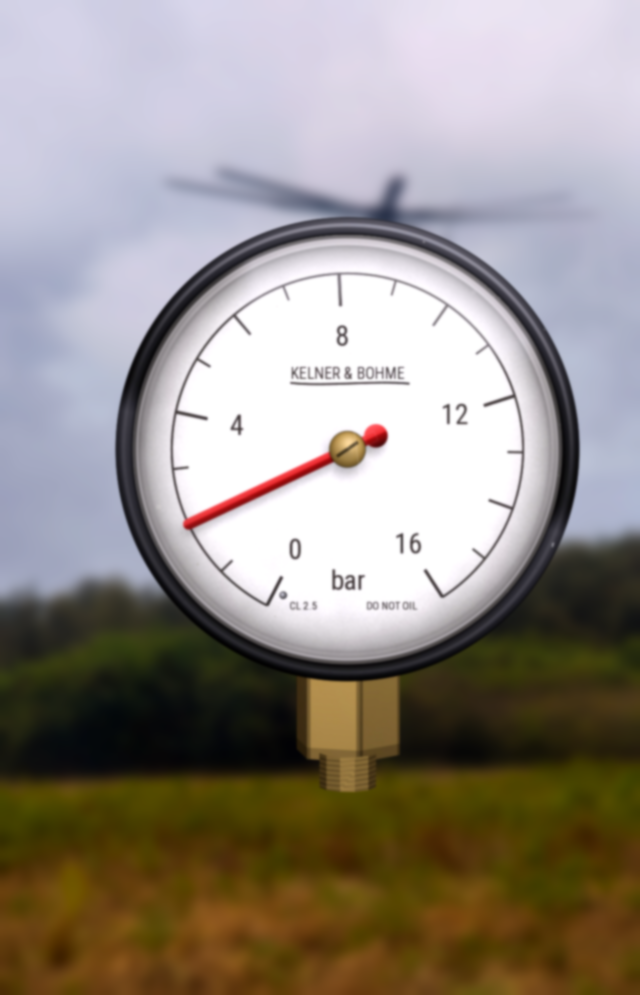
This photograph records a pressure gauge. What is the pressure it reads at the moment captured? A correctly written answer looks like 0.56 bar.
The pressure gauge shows 2 bar
